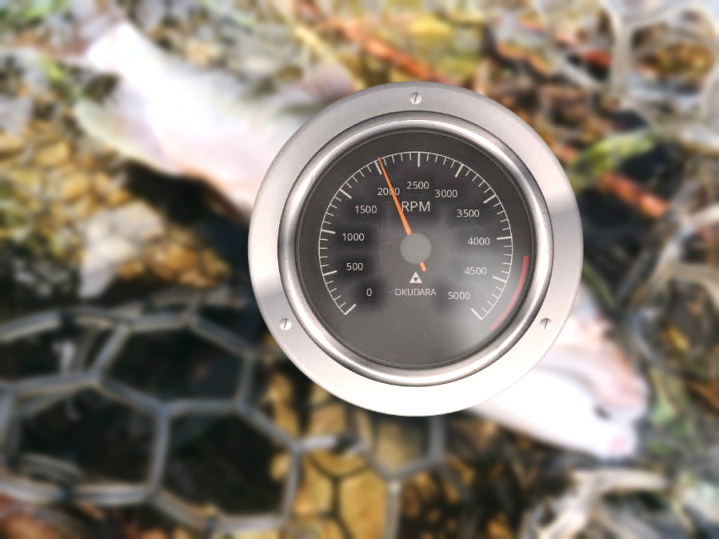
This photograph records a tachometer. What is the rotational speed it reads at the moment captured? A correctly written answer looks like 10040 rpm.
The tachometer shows 2050 rpm
